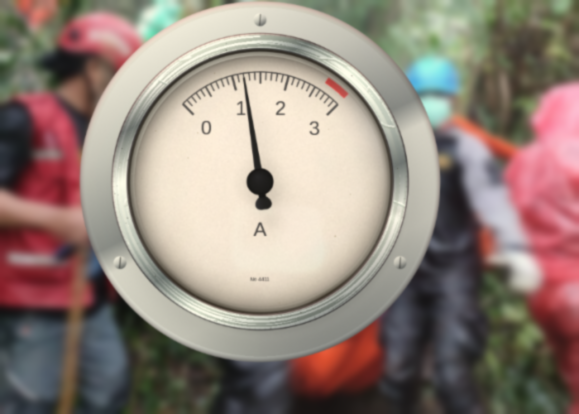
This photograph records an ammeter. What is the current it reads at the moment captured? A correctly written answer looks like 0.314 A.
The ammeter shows 1.2 A
